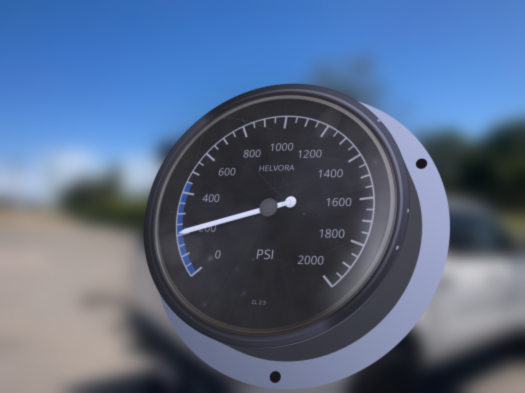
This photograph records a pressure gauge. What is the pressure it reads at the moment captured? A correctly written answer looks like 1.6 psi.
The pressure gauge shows 200 psi
